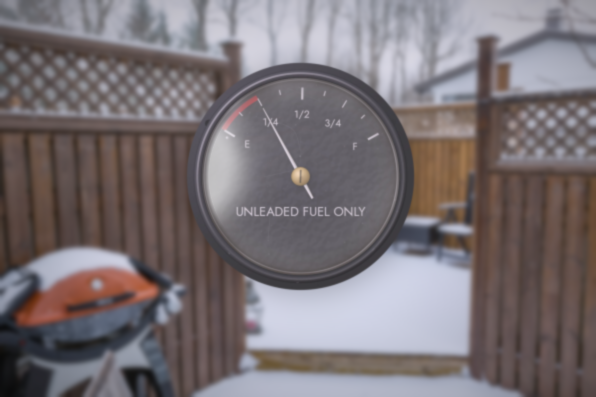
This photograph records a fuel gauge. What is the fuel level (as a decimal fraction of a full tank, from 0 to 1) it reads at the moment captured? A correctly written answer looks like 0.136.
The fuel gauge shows 0.25
